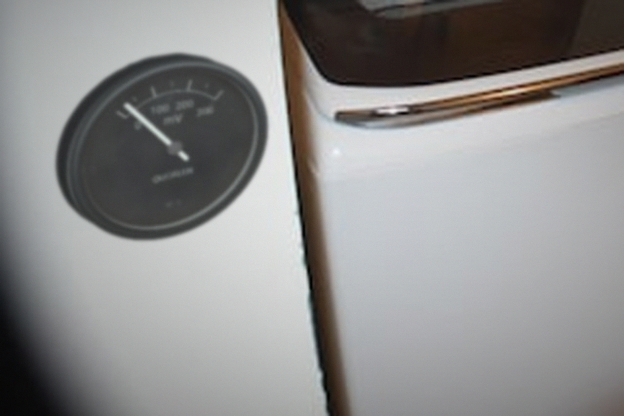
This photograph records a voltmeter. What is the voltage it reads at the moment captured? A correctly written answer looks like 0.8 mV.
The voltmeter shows 25 mV
